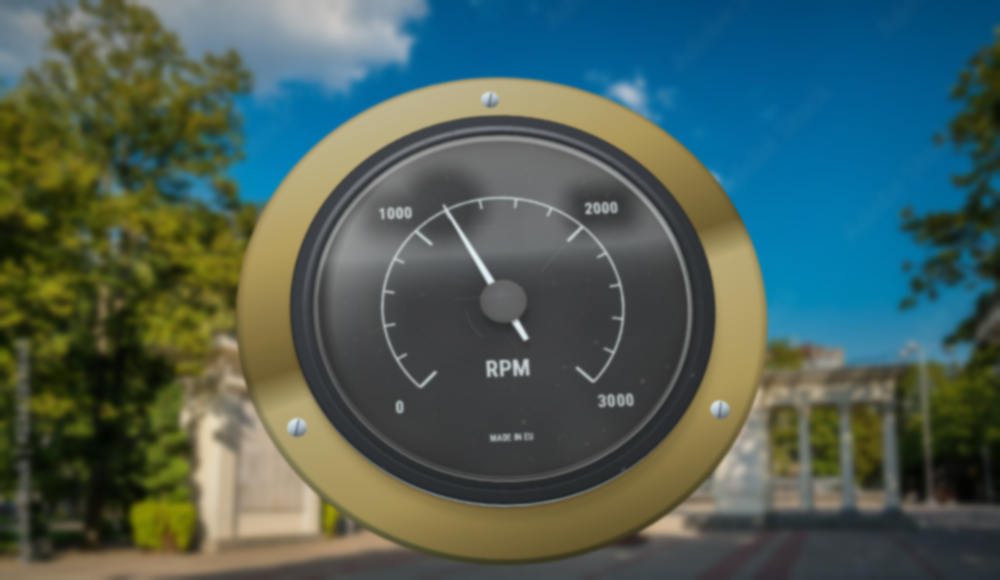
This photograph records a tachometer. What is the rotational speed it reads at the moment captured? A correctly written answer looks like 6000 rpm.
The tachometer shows 1200 rpm
